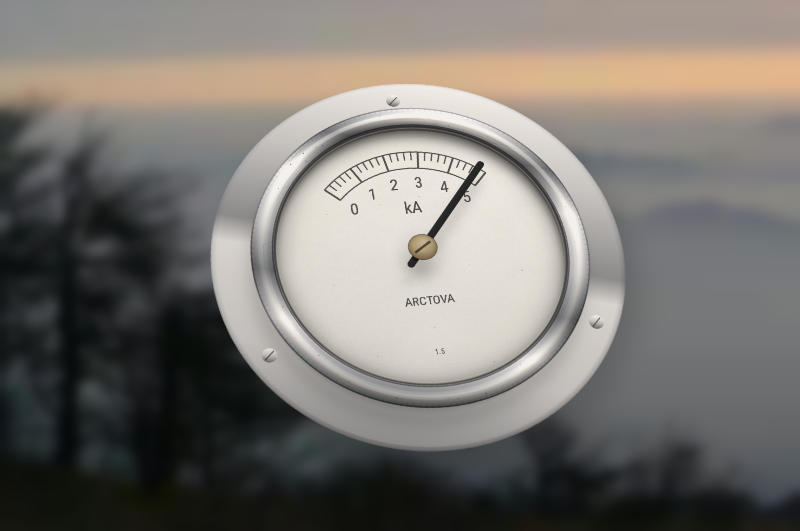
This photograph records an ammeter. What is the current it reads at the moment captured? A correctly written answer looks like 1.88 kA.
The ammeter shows 4.8 kA
